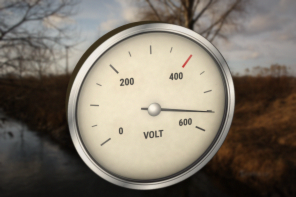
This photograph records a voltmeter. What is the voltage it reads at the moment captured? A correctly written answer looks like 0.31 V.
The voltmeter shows 550 V
